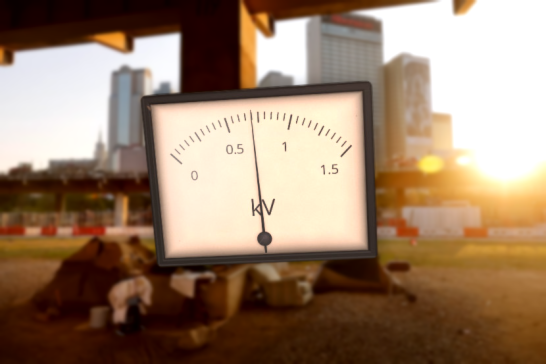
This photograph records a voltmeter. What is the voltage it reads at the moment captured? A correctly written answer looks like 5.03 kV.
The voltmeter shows 0.7 kV
